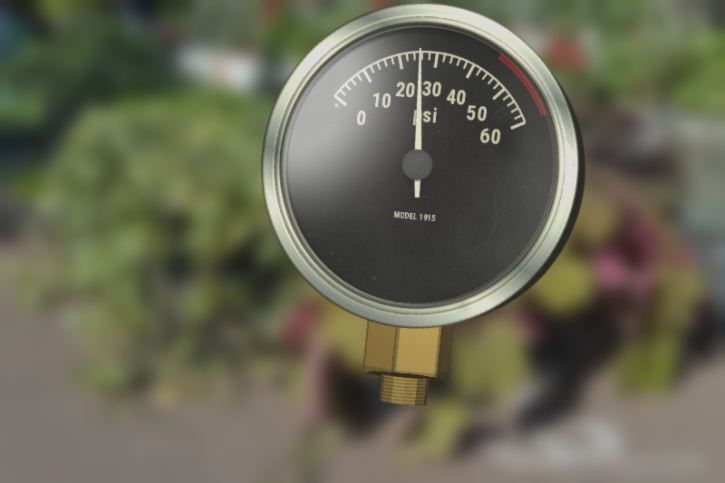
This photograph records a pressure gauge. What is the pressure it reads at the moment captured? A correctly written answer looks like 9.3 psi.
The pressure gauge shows 26 psi
